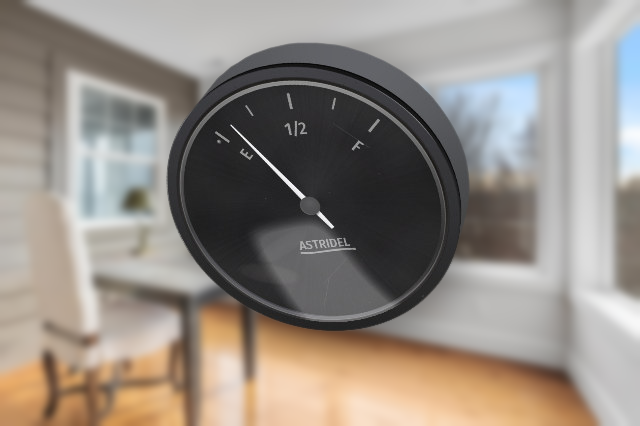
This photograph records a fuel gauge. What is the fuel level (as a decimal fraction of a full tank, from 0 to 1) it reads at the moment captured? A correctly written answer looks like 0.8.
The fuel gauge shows 0.125
